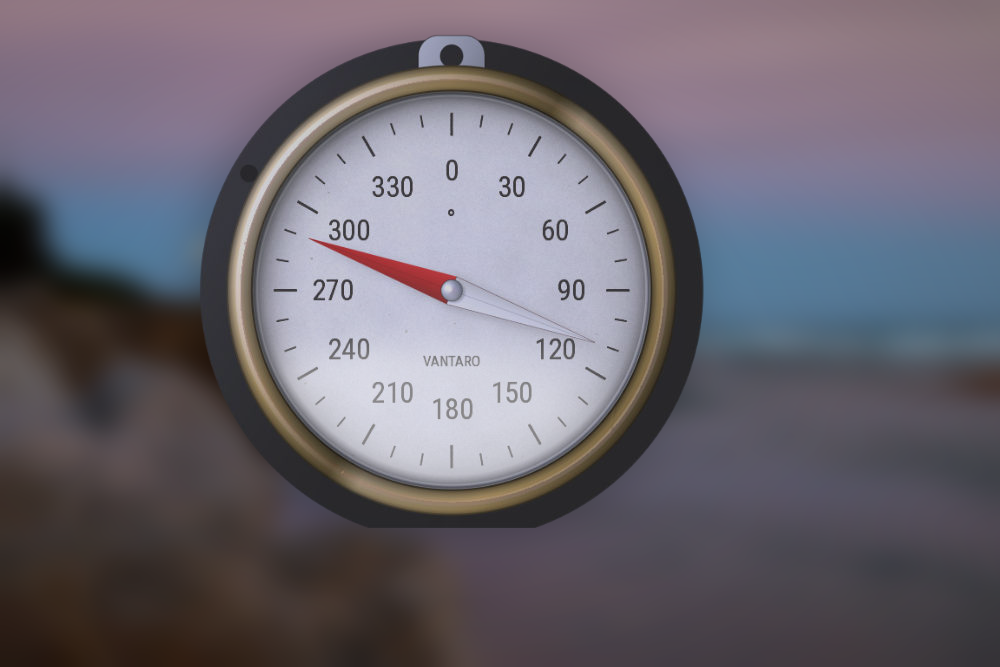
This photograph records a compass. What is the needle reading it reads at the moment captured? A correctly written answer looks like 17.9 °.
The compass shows 290 °
